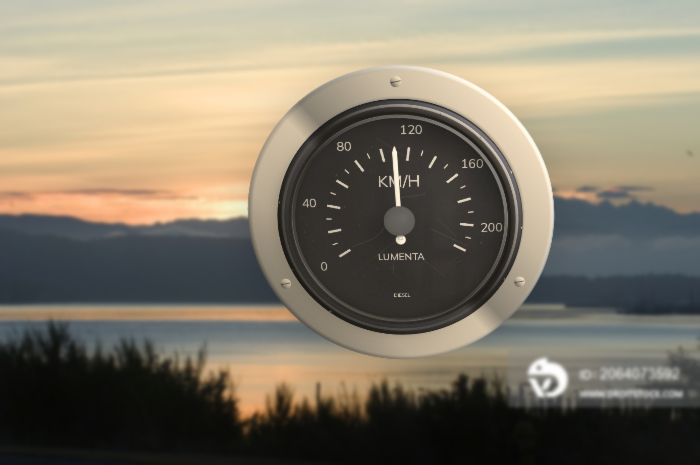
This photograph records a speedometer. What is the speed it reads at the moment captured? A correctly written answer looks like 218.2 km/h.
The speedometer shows 110 km/h
